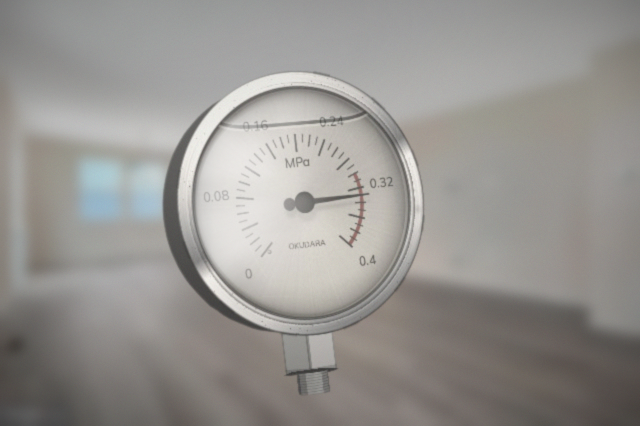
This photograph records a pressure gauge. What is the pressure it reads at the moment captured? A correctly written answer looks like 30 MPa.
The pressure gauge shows 0.33 MPa
